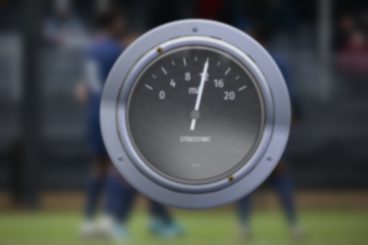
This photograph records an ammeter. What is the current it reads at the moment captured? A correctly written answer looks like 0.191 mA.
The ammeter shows 12 mA
